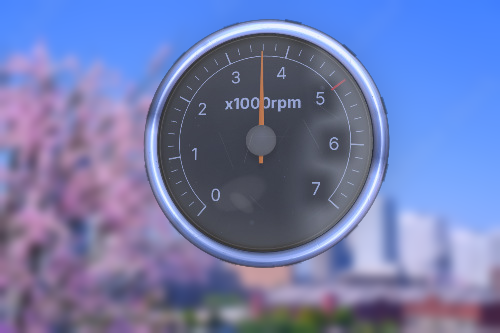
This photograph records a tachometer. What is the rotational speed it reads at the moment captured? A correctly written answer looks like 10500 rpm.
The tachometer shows 3600 rpm
